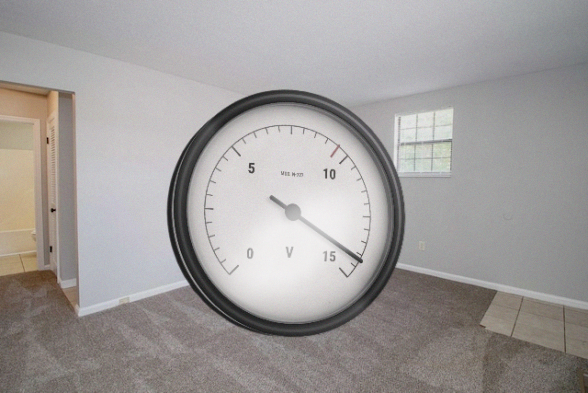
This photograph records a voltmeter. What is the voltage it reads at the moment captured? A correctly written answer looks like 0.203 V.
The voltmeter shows 14.25 V
